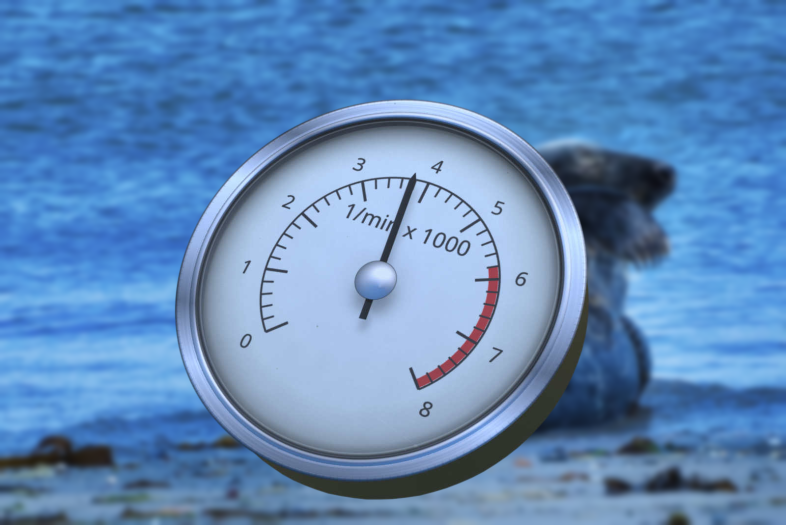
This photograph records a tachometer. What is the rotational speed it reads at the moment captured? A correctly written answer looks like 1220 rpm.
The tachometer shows 3800 rpm
